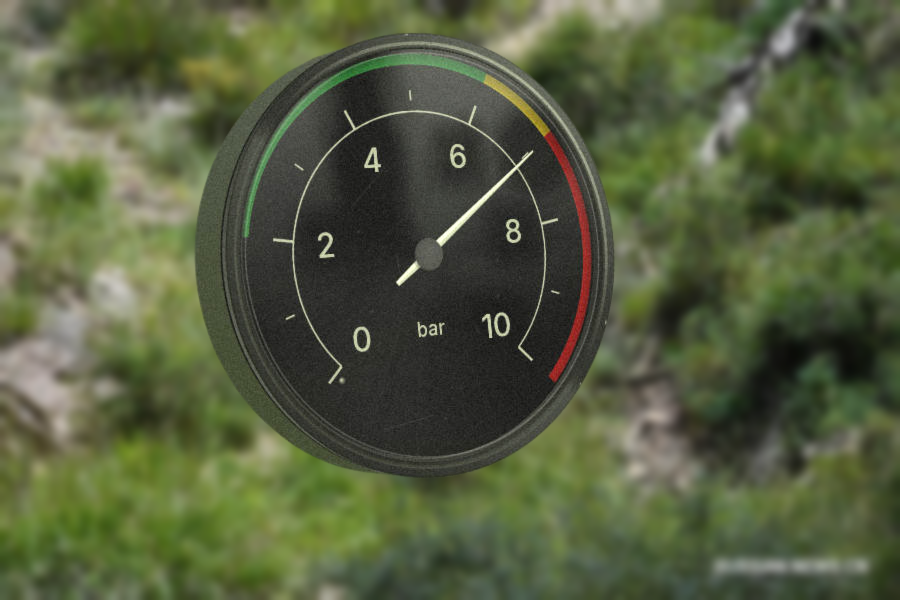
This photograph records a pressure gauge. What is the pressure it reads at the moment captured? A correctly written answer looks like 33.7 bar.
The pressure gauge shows 7 bar
